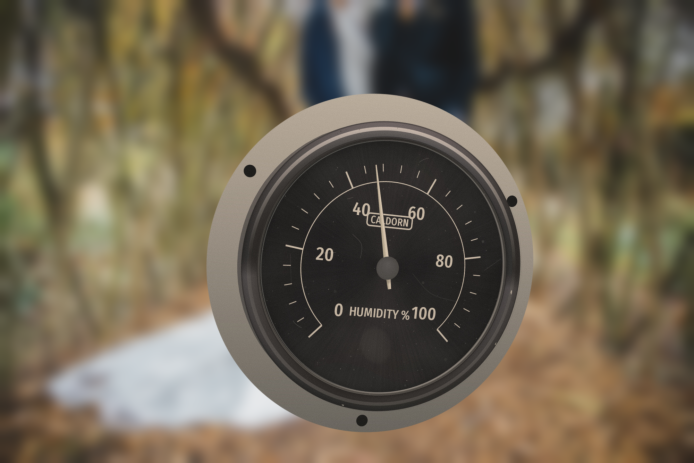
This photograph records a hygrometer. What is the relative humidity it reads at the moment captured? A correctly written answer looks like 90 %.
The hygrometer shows 46 %
